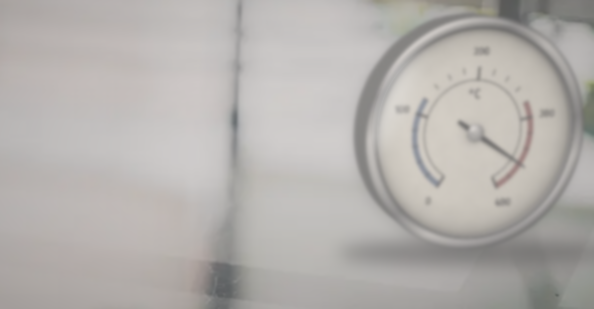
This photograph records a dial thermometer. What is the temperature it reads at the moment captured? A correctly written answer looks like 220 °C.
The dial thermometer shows 360 °C
